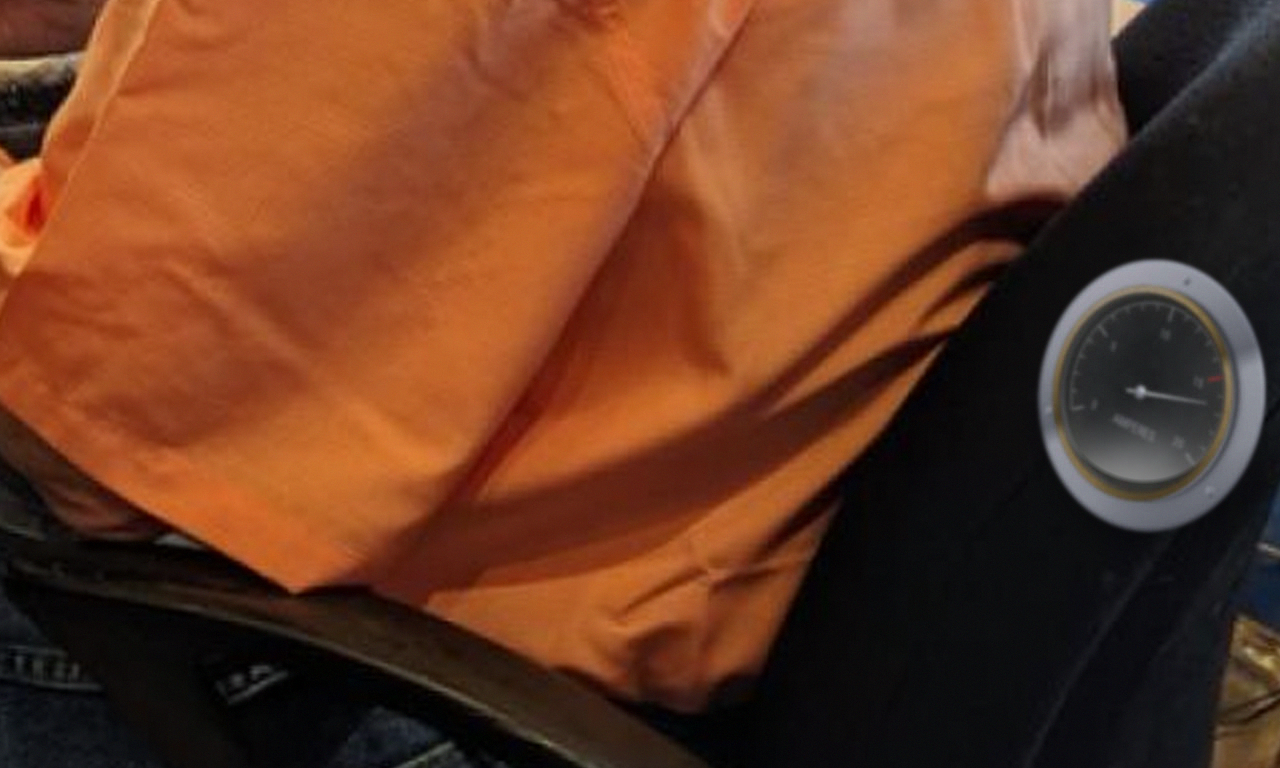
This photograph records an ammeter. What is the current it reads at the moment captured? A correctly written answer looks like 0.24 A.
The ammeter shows 16.5 A
